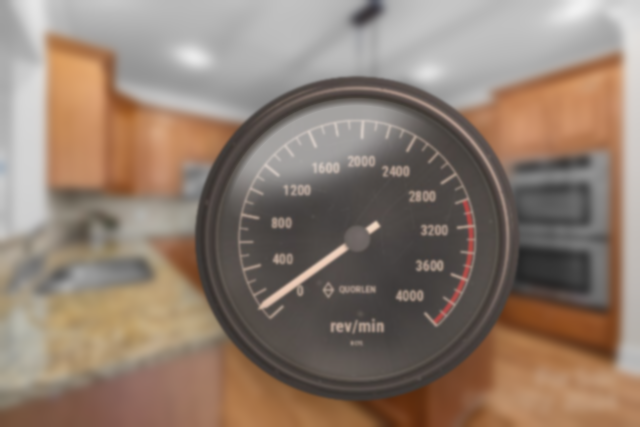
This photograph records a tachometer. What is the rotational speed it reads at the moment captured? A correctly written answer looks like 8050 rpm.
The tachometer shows 100 rpm
